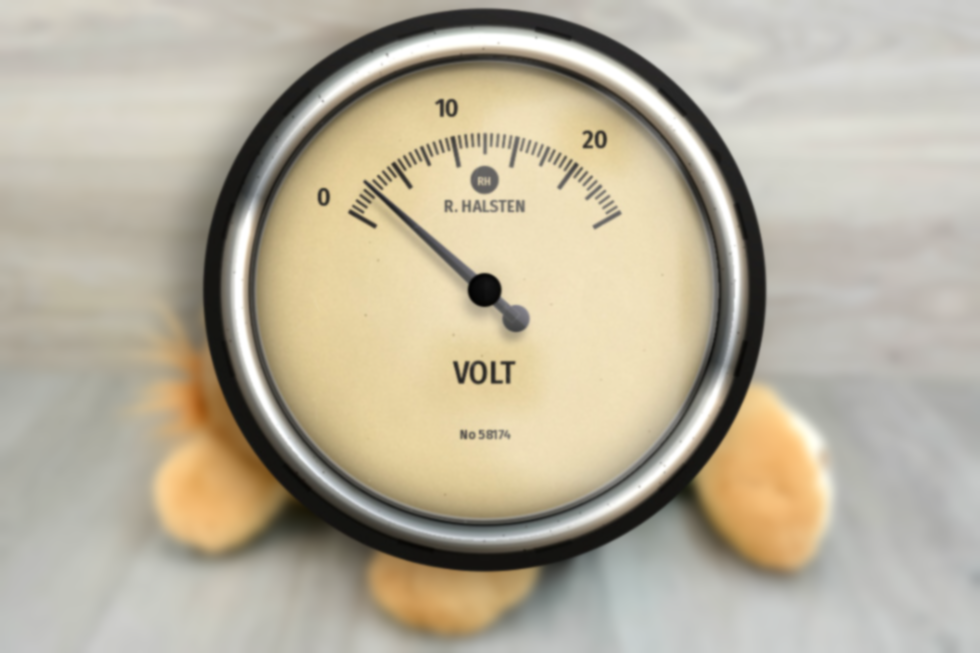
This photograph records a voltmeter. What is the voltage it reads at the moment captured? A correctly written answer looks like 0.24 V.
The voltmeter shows 2.5 V
